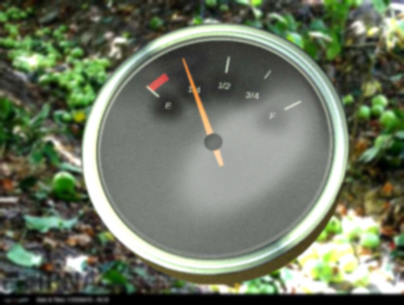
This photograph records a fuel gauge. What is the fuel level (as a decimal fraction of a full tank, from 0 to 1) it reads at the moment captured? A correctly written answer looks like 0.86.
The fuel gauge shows 0.25
